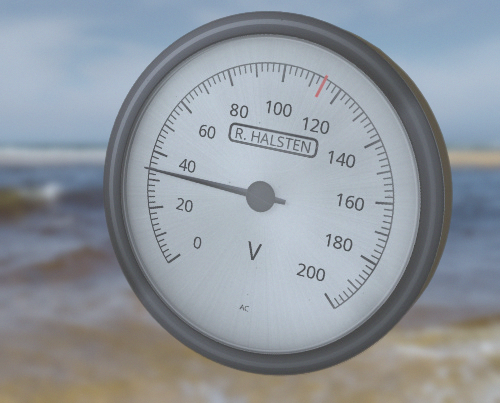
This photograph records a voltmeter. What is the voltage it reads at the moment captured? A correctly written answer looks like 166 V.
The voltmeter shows 34 V
